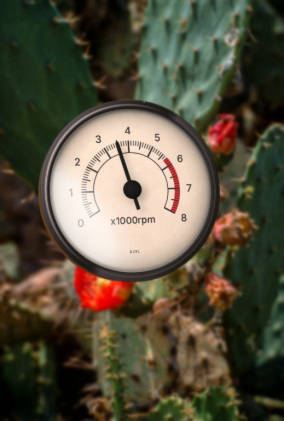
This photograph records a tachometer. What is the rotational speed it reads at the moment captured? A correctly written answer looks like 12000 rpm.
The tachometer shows 3500 rpm
